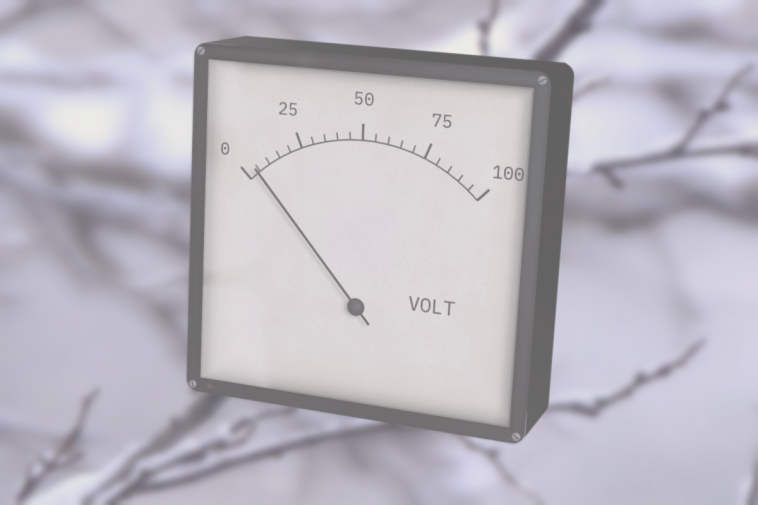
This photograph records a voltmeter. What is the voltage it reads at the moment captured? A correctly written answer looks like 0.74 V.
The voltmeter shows 5 V
